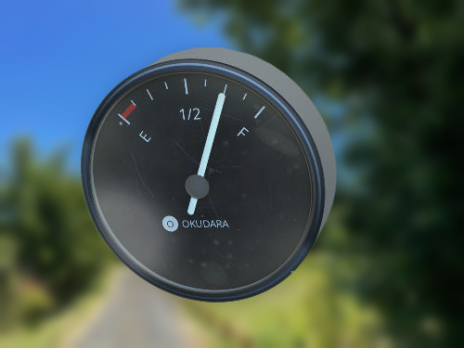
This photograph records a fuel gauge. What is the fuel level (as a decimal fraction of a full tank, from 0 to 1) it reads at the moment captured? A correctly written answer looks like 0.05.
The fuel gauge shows 0.75
